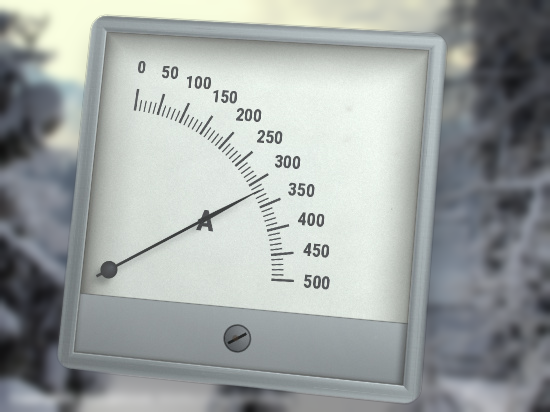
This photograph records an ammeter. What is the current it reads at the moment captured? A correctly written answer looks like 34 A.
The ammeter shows 320 A
